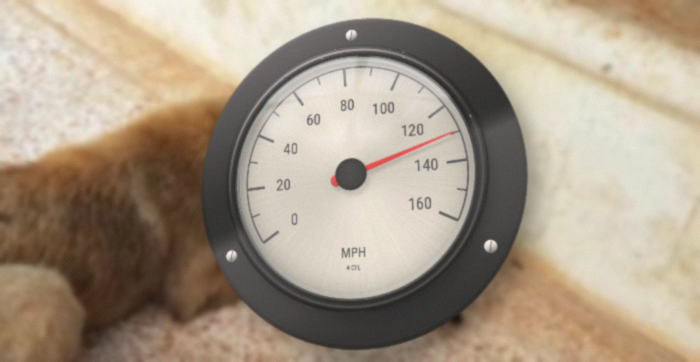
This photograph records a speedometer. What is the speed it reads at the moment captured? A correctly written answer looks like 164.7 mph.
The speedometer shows 130 mph
